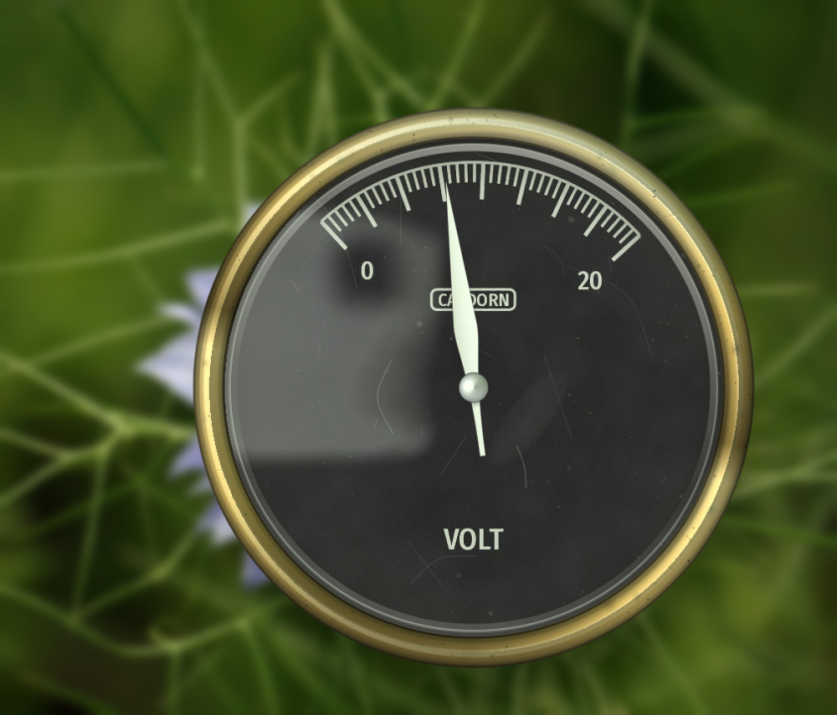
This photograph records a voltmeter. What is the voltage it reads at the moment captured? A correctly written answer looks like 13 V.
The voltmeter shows 7.75 V
